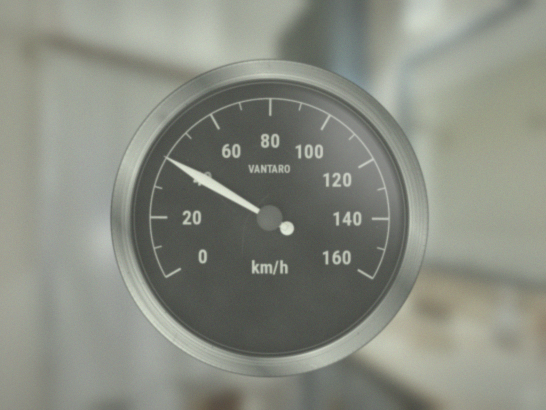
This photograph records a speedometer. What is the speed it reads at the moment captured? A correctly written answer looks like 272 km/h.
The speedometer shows 40 km/h
